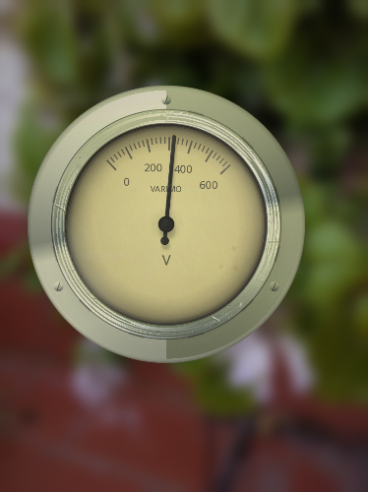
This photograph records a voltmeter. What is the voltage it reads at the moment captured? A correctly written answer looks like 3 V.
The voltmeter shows 320 V
